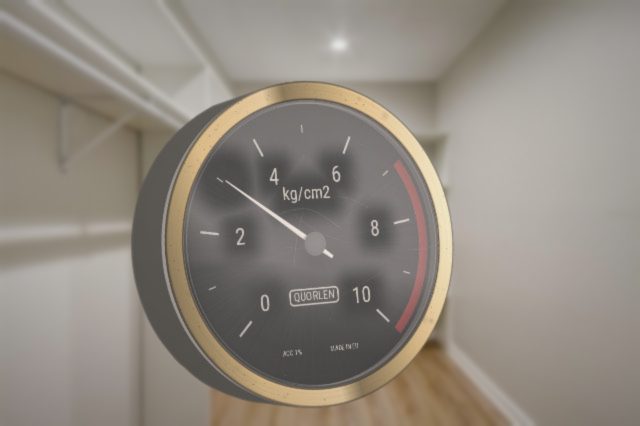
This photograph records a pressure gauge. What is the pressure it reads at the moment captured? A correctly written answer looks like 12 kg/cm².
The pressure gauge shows 3 kg/cm²
